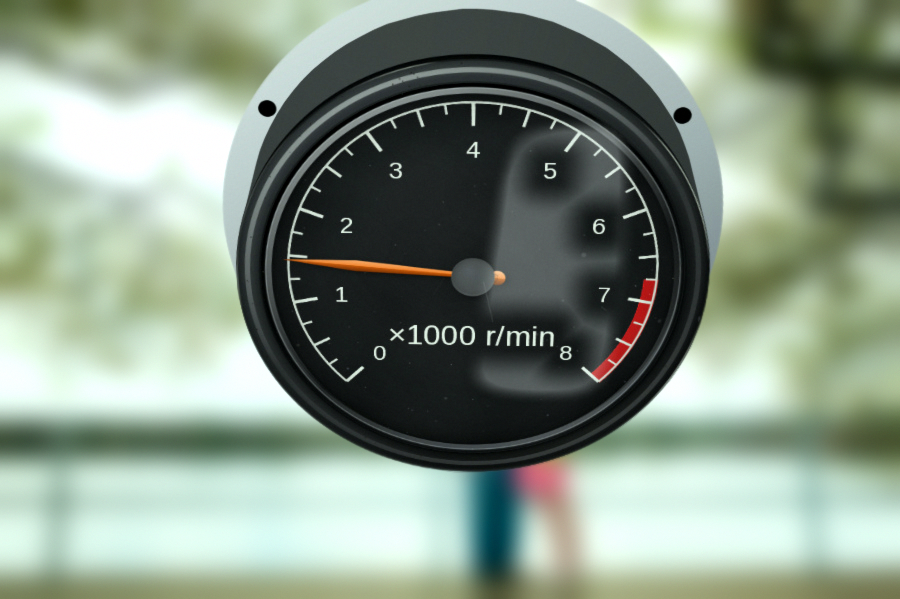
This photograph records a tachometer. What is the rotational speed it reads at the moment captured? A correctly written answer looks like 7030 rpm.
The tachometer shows 1500 rpm
